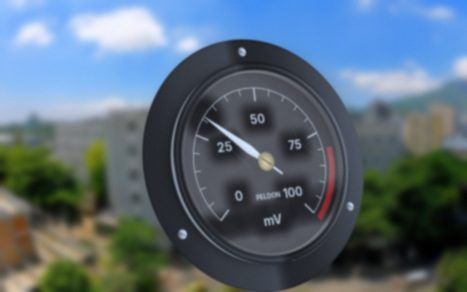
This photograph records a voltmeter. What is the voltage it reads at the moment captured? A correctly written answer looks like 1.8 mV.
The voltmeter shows 30 mV
